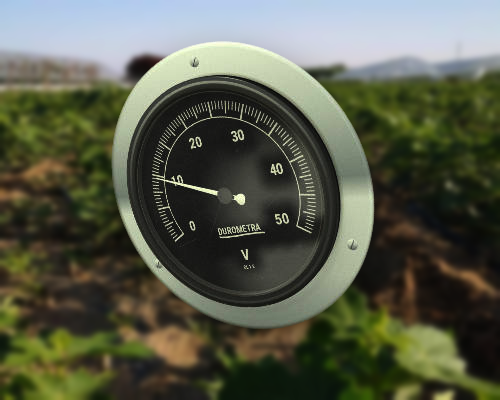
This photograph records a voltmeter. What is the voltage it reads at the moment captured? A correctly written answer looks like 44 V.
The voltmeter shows 10 V
